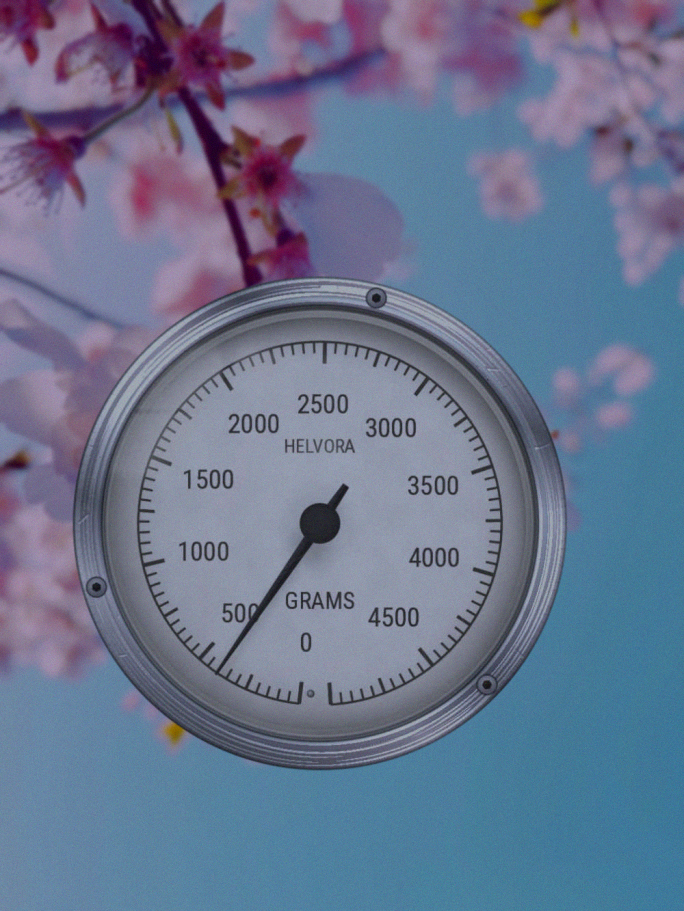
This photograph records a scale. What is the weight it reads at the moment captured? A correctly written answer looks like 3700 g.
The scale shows 400 g
